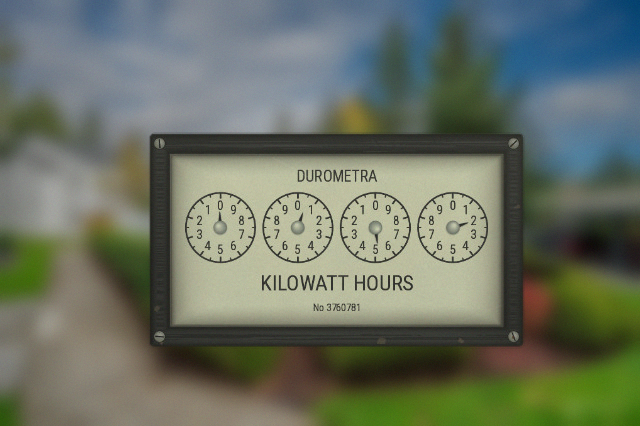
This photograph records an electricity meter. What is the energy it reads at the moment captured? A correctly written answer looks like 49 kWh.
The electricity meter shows 52 kWh
